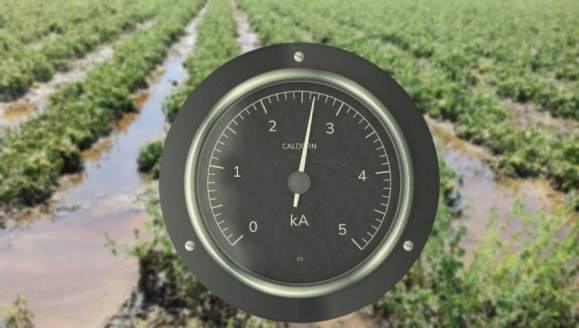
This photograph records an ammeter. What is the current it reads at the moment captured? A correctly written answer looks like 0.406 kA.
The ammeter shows 2.65 kA
